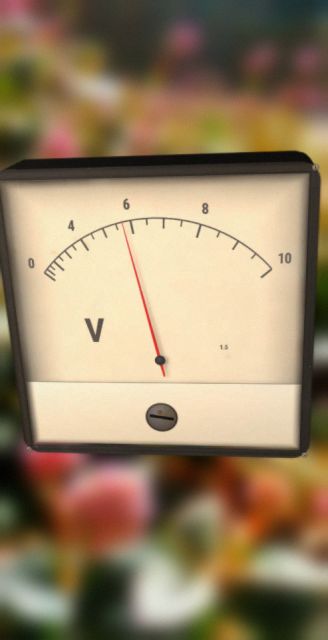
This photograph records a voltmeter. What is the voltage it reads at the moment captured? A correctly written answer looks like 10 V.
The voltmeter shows 5.75 V
